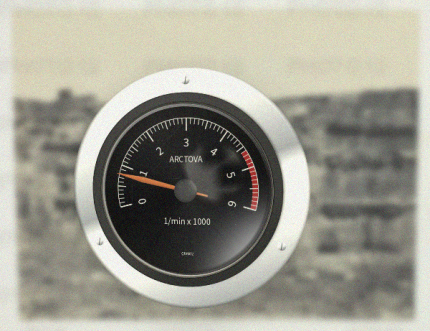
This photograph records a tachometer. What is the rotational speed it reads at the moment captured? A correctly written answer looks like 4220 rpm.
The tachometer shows 800 rpm
